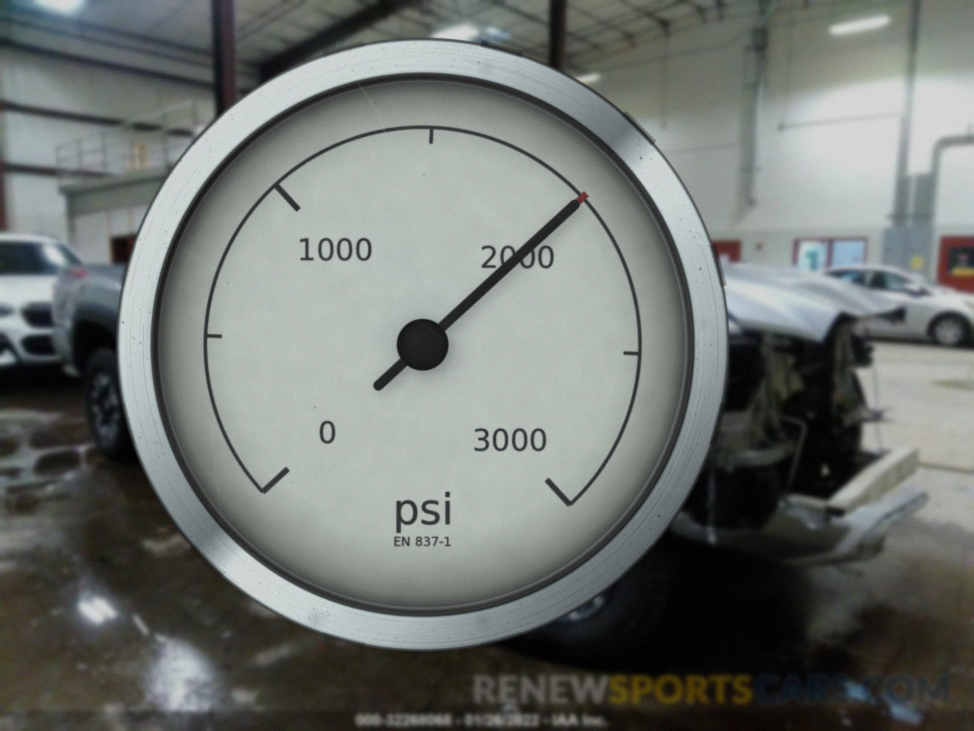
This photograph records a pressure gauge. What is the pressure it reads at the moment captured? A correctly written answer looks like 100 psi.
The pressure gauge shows 2000 psi
